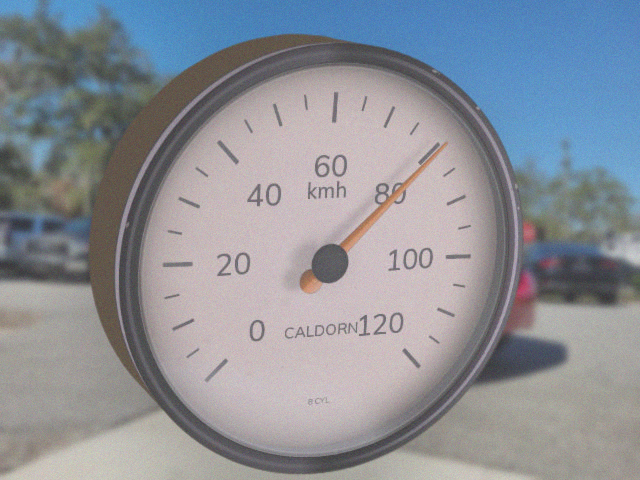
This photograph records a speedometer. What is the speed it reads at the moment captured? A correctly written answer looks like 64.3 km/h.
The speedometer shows 80 km/h
